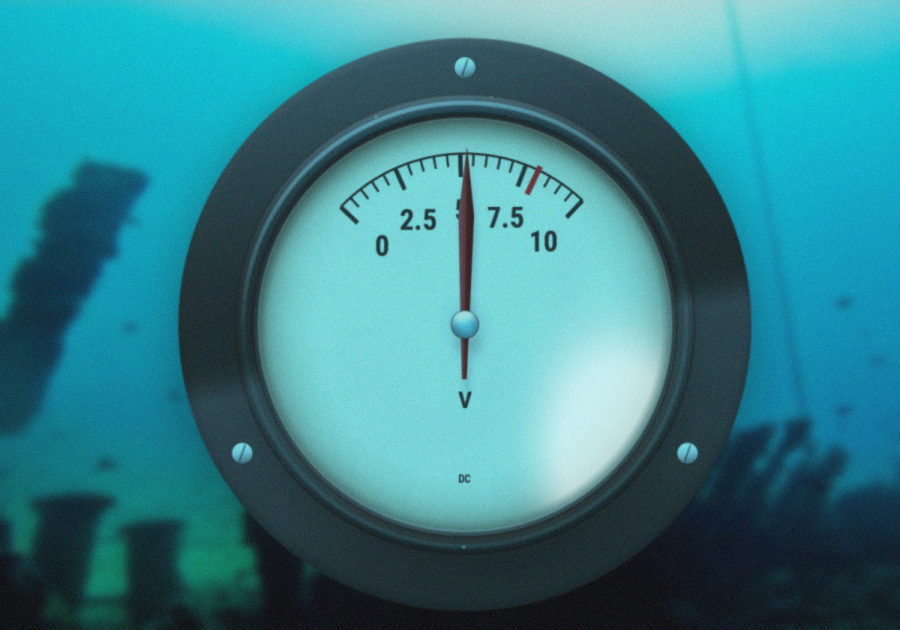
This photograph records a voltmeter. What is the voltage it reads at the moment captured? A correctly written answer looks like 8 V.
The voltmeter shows 5.25 V
